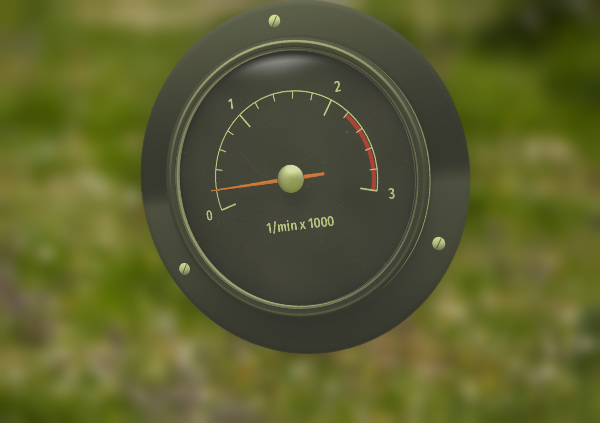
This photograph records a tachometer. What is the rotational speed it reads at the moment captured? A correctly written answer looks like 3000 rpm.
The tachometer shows 200 rpm
